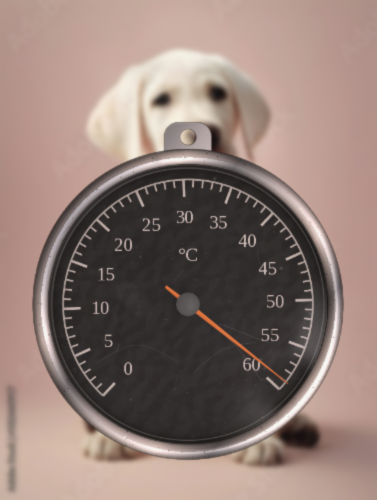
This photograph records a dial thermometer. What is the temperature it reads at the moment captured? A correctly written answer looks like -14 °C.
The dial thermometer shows 59 °C
